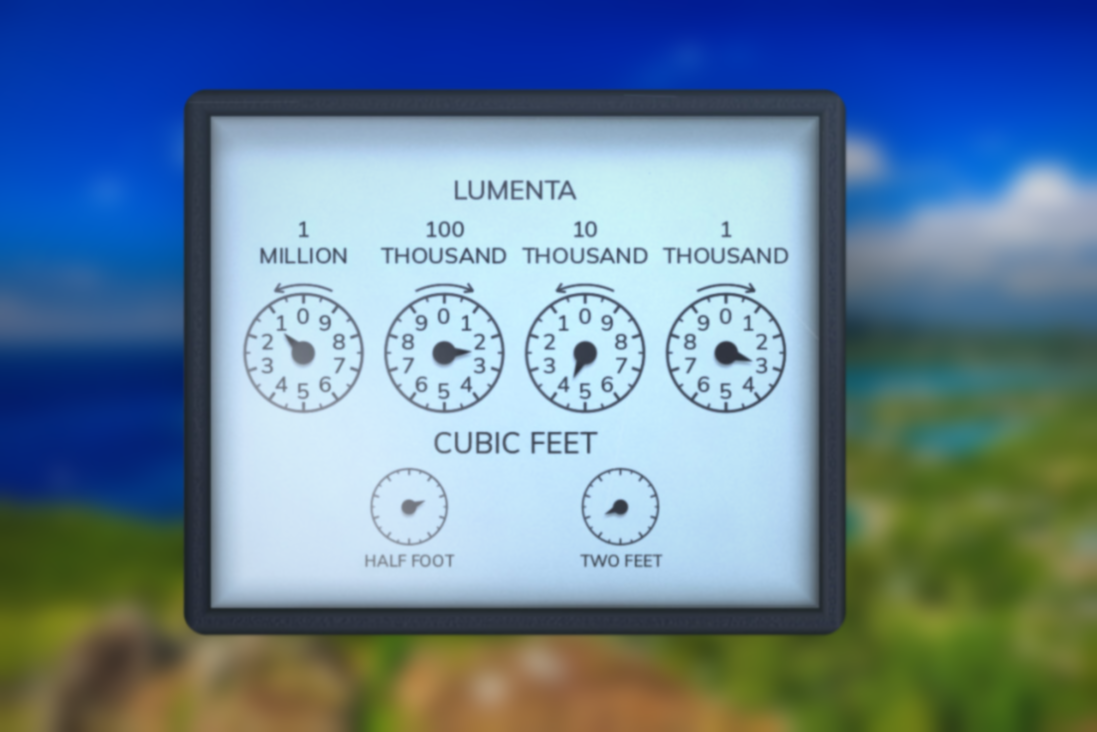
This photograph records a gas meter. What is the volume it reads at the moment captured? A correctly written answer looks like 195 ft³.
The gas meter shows 124300 ft³
